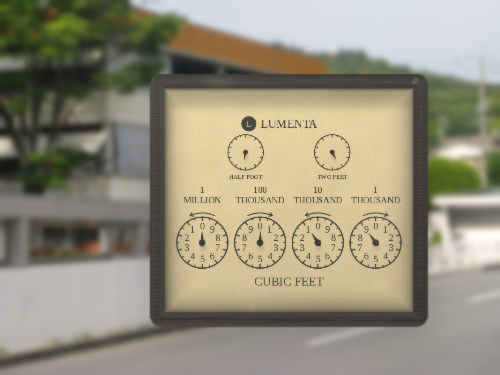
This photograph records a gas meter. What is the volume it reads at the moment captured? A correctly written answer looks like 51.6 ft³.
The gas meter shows 900 ft³
